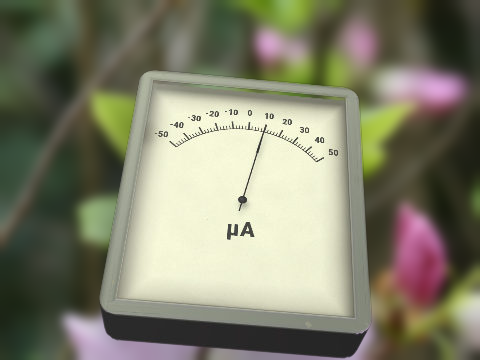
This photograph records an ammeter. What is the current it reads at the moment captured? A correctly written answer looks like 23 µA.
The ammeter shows 10 µA
